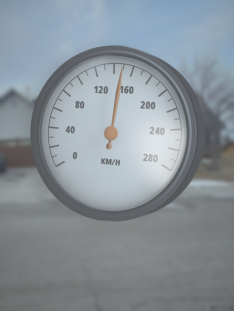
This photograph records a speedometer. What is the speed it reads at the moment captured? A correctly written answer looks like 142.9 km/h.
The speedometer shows 150 km/h
